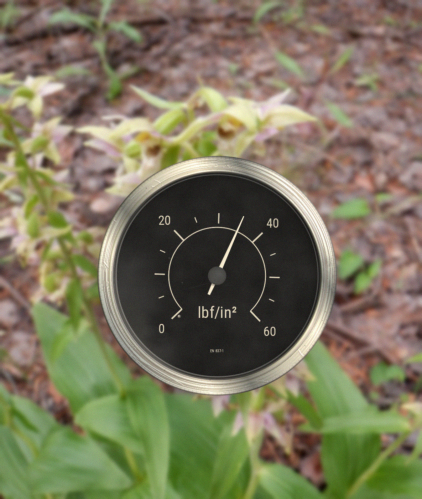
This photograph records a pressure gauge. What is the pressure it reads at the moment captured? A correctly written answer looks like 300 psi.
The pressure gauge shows 35 psi
